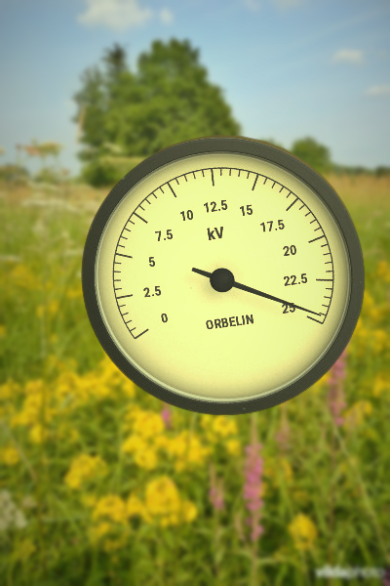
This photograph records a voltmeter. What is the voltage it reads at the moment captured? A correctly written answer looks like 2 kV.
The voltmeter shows 24.5 kV
